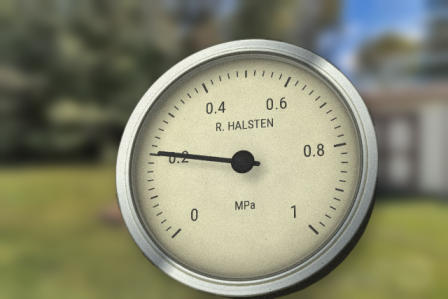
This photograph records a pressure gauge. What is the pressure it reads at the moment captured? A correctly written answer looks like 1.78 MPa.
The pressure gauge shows 0.2 MPa
